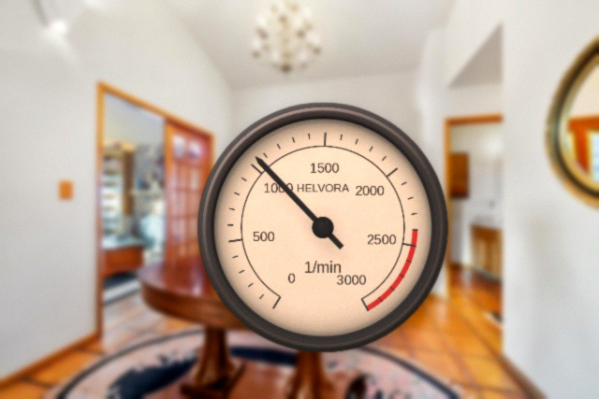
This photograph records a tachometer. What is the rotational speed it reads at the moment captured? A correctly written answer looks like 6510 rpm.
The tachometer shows 1050 rpm
